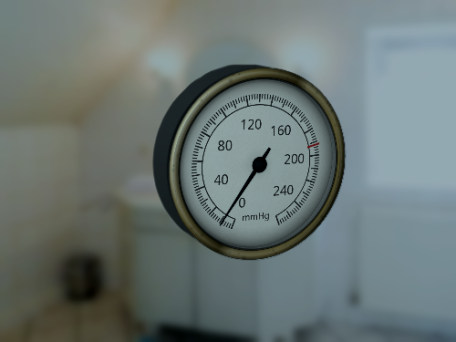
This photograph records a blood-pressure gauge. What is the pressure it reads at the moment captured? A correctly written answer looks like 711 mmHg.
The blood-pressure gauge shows 10 mmHg
